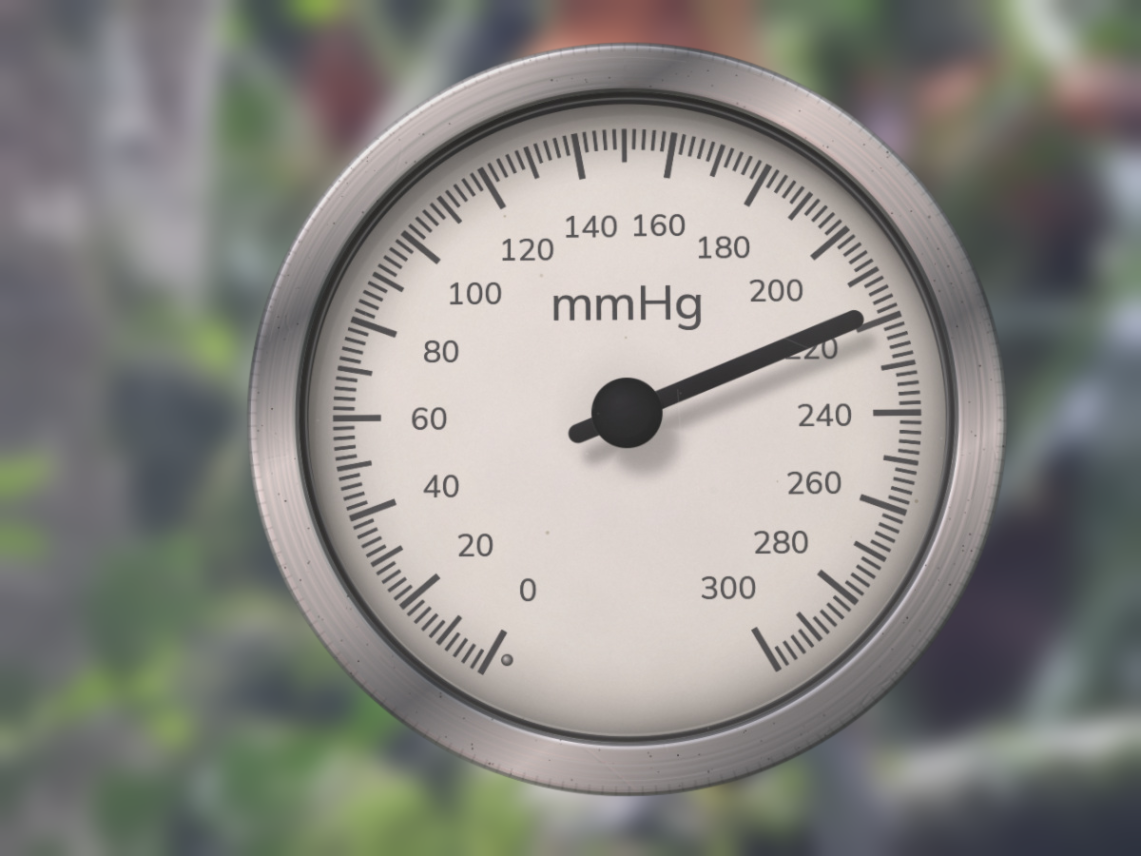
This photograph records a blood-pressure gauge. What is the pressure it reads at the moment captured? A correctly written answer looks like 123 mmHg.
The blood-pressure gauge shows 218 mmHg
